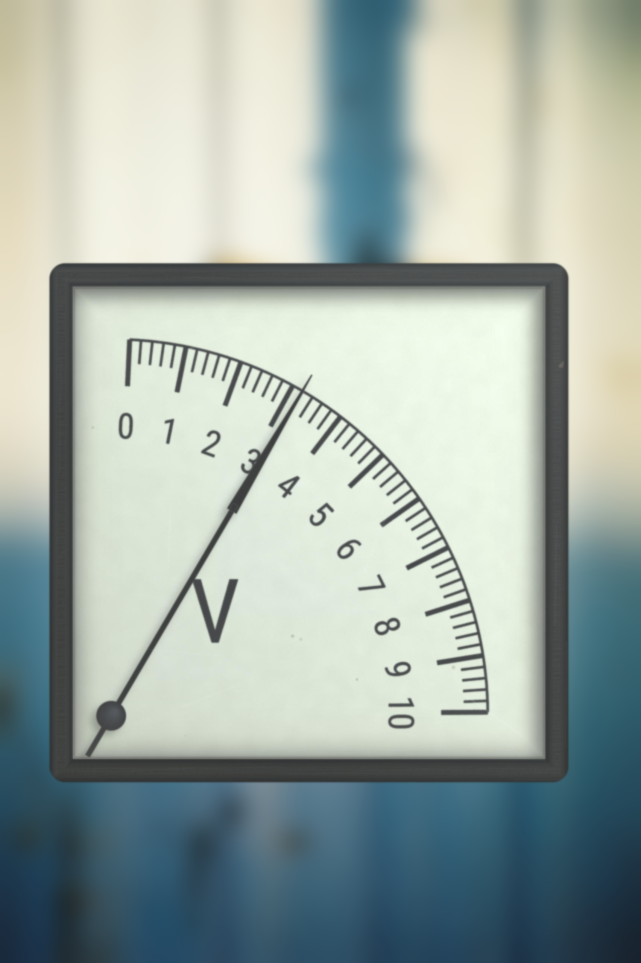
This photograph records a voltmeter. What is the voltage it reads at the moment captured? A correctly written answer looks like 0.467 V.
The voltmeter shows 3.2 V
